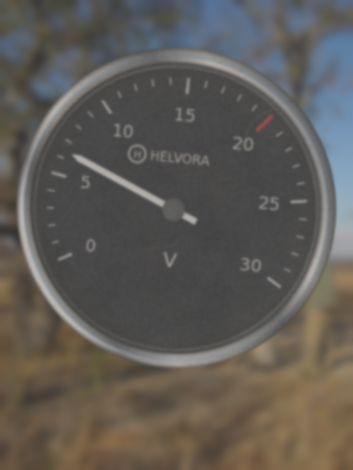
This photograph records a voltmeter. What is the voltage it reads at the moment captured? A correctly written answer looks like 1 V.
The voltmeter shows 6.5 V
